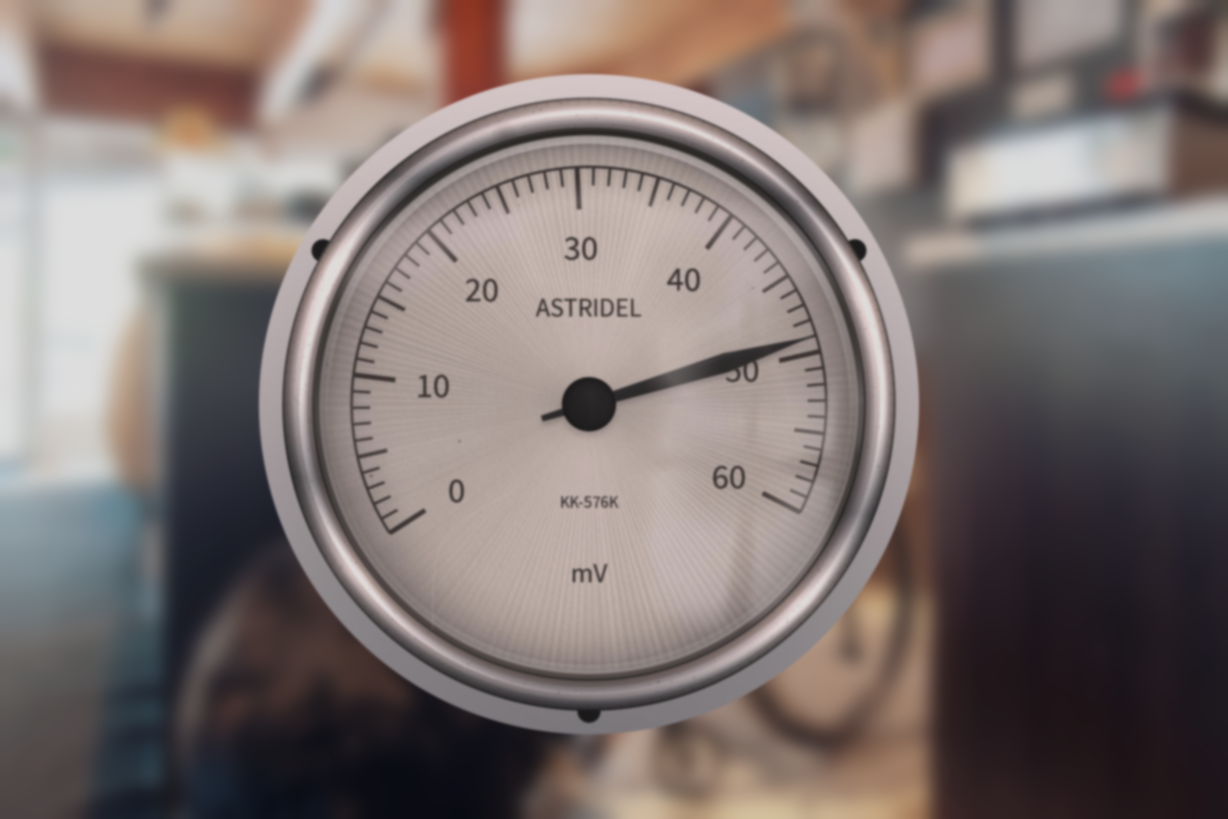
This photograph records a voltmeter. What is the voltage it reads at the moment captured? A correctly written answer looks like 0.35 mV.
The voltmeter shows 49 mV
